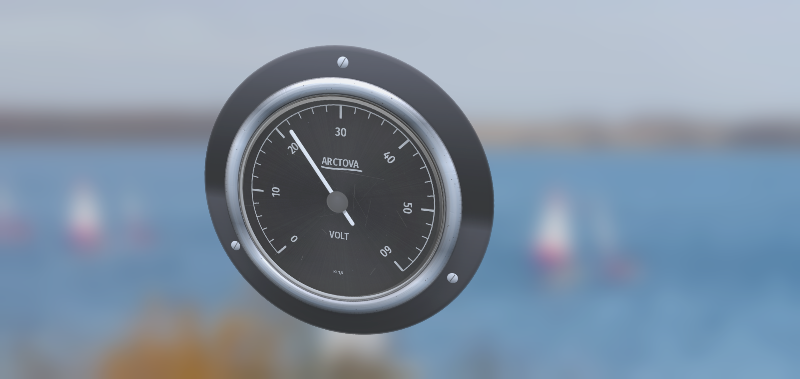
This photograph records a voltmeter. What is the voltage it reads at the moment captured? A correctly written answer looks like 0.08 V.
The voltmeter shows 22 V
